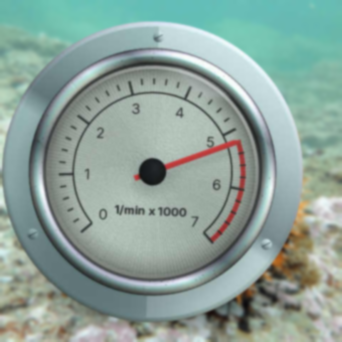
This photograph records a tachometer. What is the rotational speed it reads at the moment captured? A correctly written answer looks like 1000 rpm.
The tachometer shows 5200 rpm
